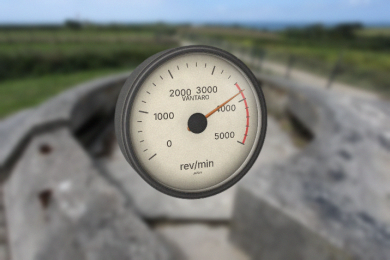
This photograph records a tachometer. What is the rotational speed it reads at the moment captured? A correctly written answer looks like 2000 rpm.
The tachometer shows 3800 rpm
